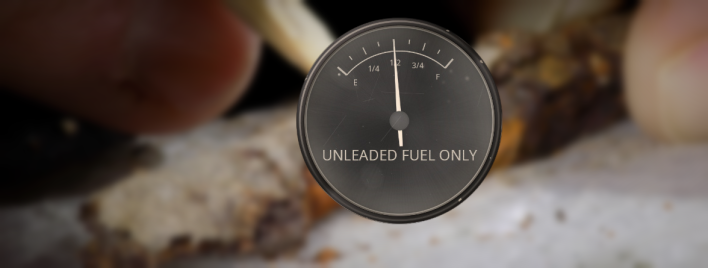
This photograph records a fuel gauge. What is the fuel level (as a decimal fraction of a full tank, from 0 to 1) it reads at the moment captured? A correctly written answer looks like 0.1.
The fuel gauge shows 0.5
